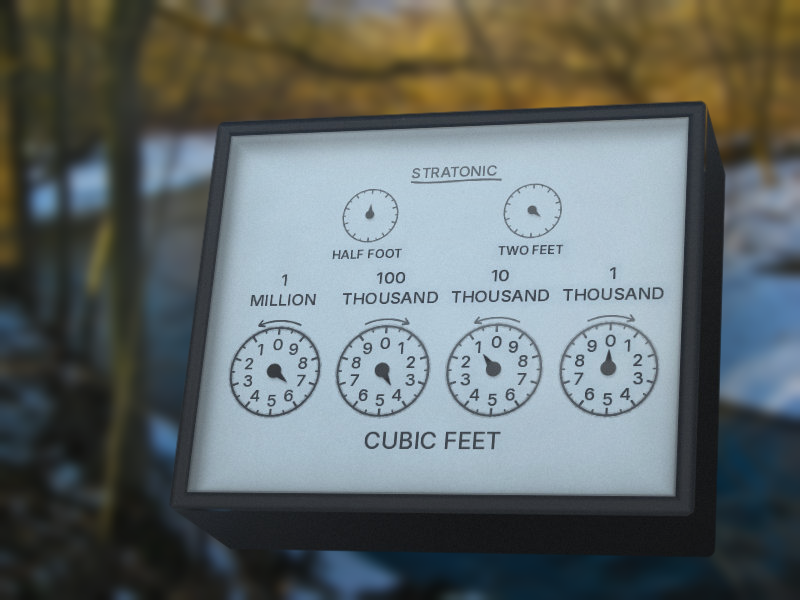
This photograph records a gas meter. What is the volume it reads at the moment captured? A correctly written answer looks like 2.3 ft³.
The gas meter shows 641000 ft³
